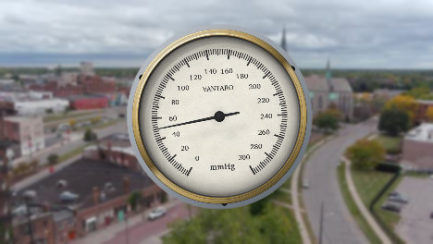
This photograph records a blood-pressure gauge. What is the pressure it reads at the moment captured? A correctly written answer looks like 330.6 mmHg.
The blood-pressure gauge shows 50 mmHg
